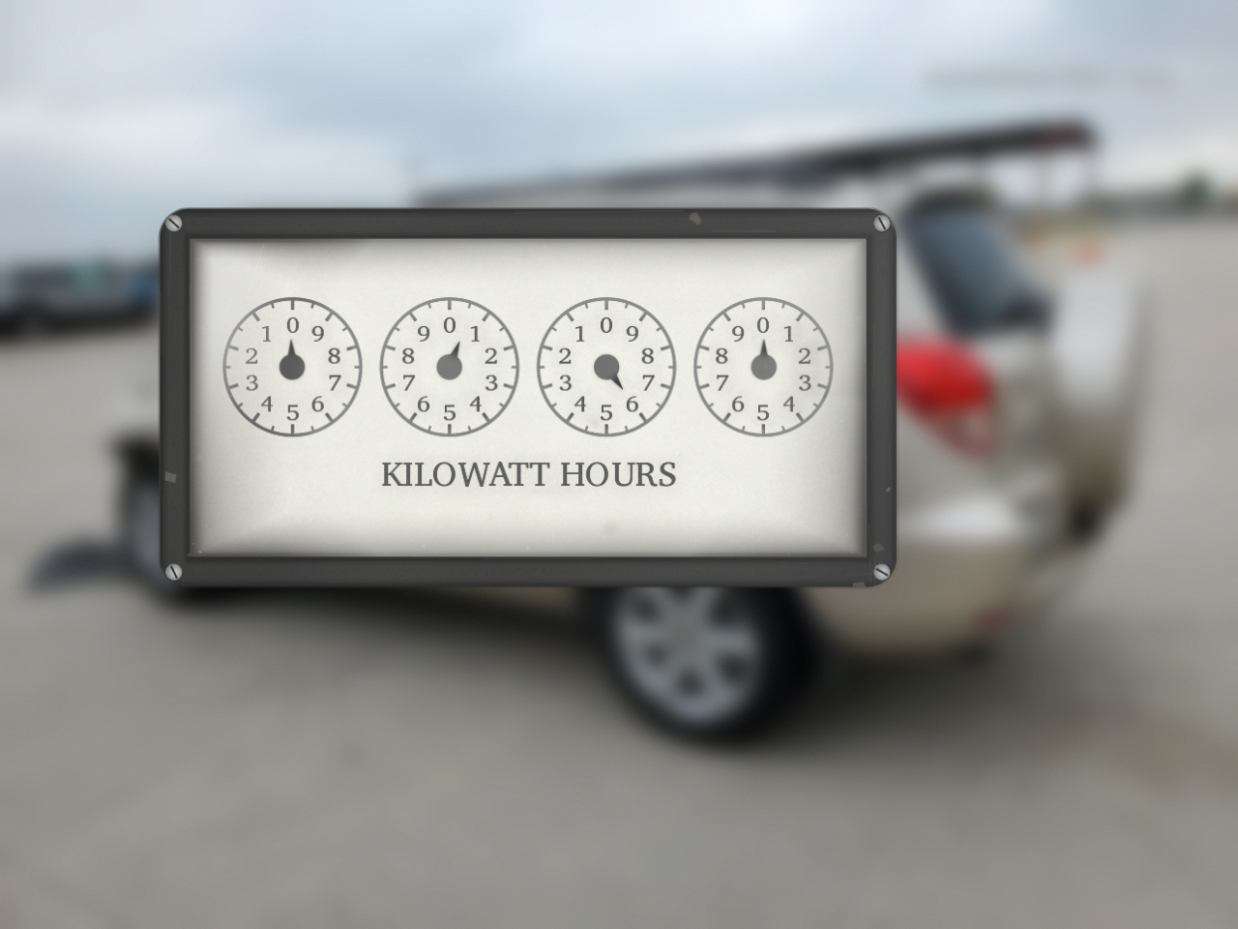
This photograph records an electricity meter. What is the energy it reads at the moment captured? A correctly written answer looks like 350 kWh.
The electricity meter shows 60 kWh
